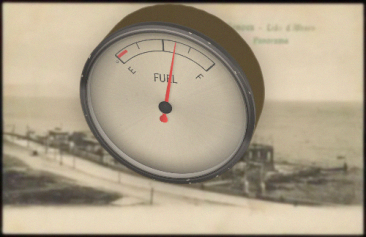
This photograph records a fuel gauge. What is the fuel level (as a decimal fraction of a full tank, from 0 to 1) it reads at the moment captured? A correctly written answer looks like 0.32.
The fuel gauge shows 0.625
